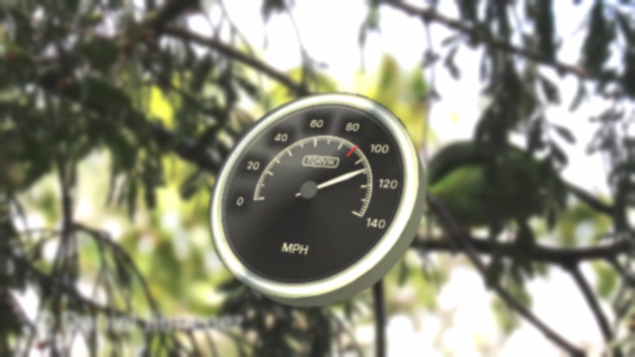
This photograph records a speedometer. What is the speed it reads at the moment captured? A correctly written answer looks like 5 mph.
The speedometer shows 110 mph
